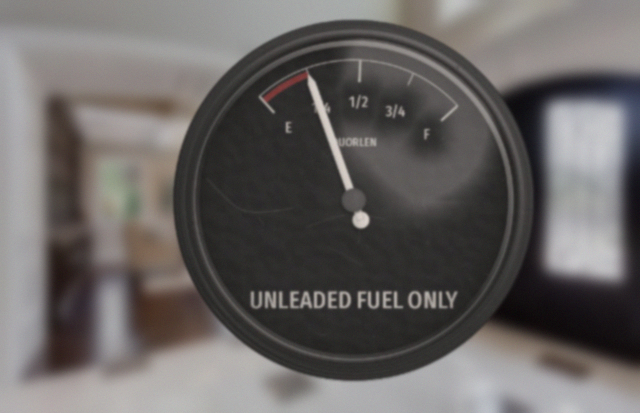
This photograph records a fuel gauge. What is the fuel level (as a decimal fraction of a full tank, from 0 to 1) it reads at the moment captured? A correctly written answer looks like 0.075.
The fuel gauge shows 0.25
